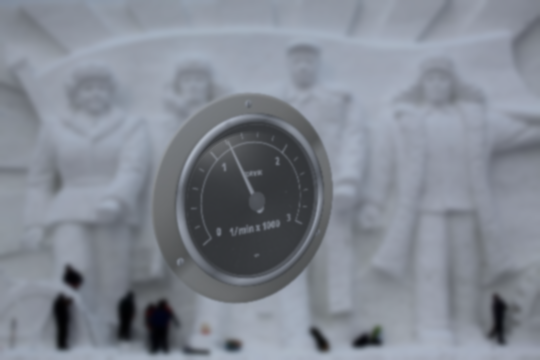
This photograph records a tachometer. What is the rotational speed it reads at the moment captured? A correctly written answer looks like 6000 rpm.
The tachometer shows 1200 rpm
